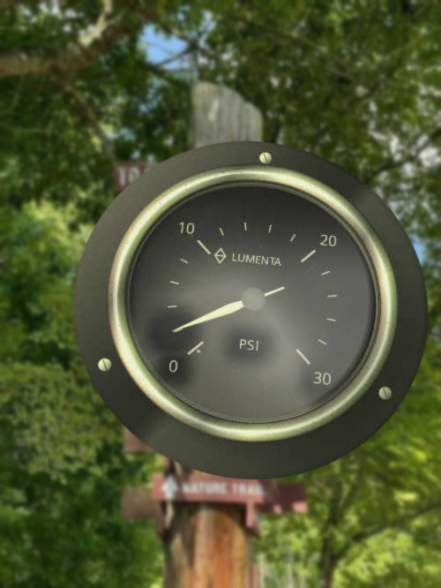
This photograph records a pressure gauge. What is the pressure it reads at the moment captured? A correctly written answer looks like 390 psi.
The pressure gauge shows 2 psi
